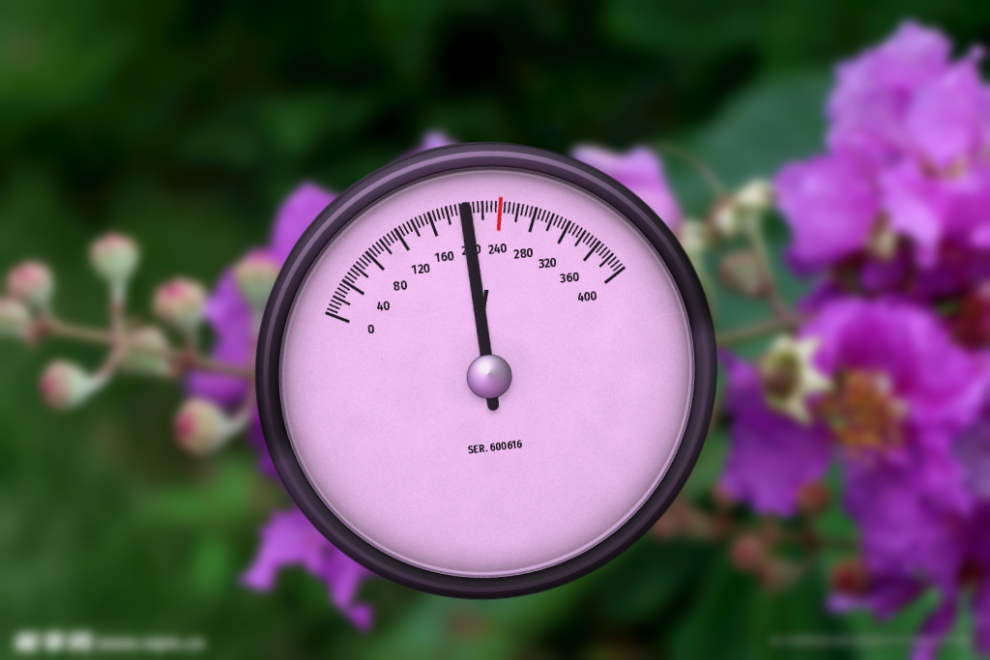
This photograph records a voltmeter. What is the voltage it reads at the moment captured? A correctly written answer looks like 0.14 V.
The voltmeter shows 200 V
